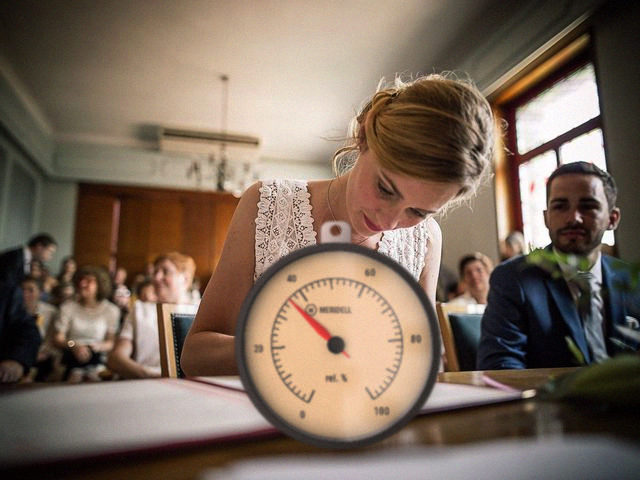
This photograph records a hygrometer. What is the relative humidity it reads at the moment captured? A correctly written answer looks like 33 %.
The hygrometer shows 36 %
